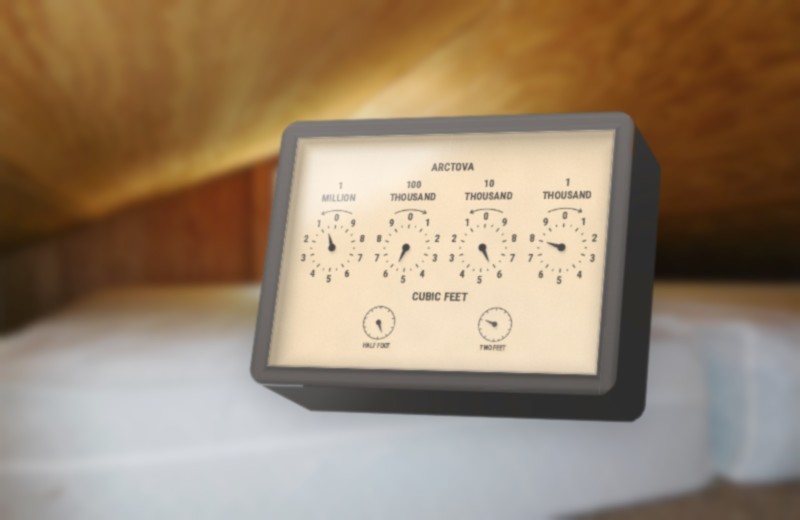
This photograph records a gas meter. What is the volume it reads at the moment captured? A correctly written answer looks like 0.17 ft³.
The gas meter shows 55800 ft³
